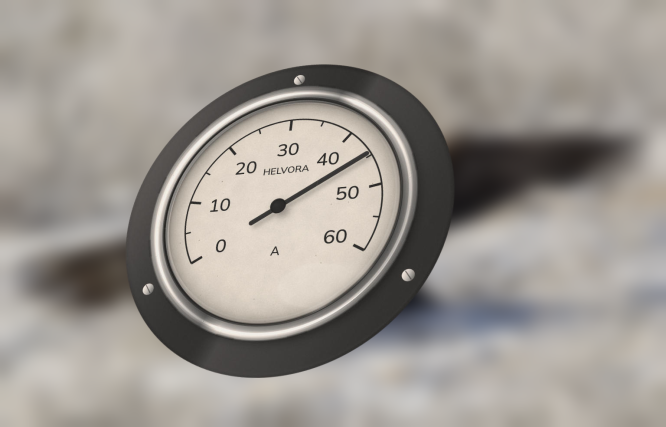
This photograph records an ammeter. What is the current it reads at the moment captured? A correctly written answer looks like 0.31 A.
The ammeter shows 45 A
